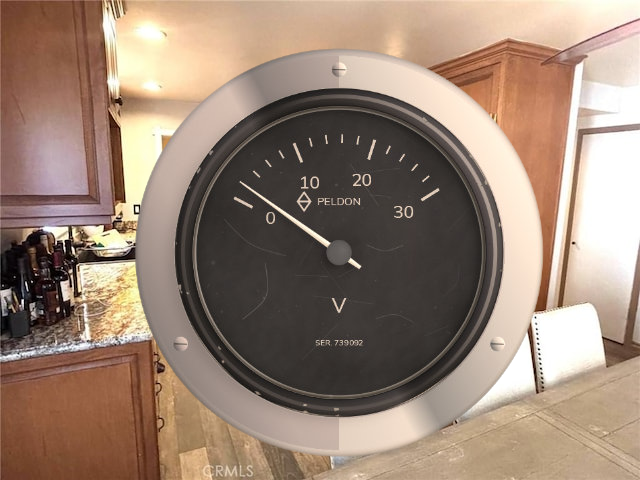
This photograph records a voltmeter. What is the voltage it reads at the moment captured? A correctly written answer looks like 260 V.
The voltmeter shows 2 V
